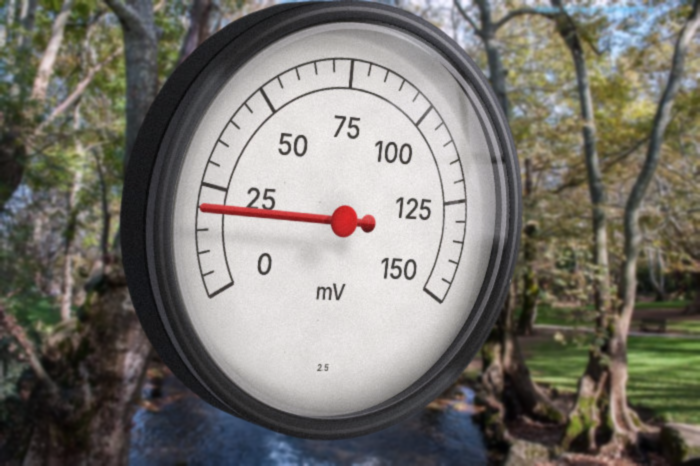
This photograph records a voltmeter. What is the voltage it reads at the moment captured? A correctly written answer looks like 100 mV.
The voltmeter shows 20 mV
